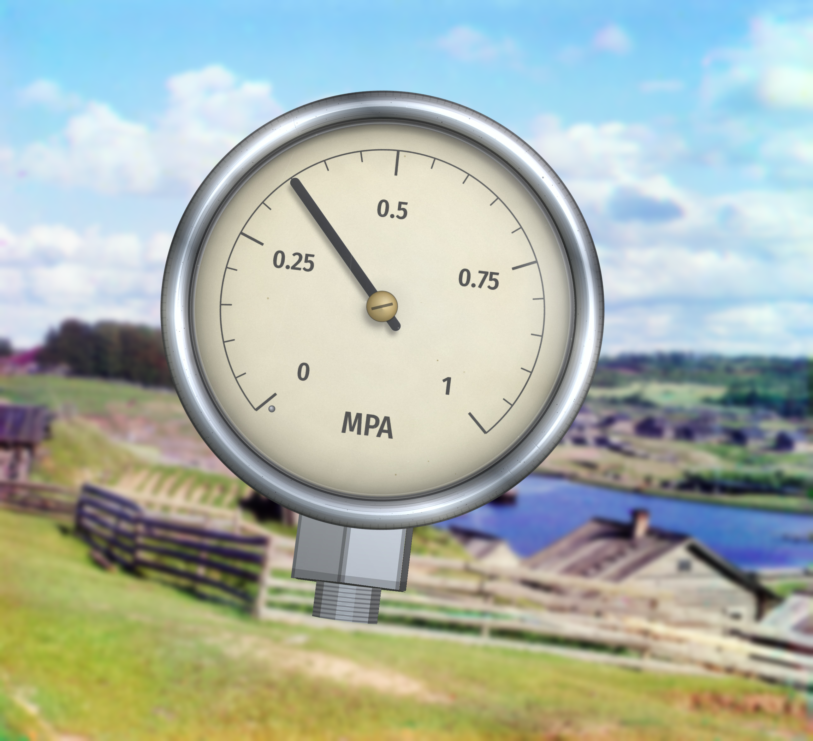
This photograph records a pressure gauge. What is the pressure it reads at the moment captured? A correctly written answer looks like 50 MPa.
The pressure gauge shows 0.35 MPa
